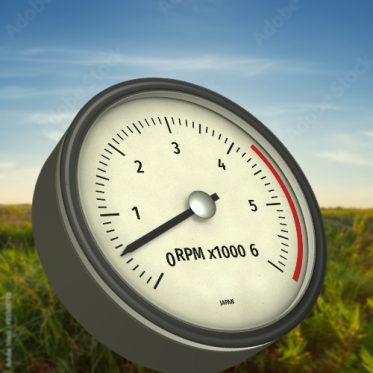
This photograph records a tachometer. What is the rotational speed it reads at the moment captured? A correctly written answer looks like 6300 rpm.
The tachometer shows 500 rpm
